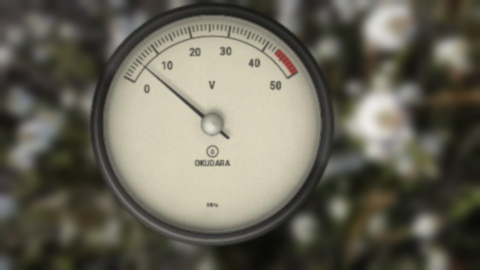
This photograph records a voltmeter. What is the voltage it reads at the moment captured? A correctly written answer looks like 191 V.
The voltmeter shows 5 V
